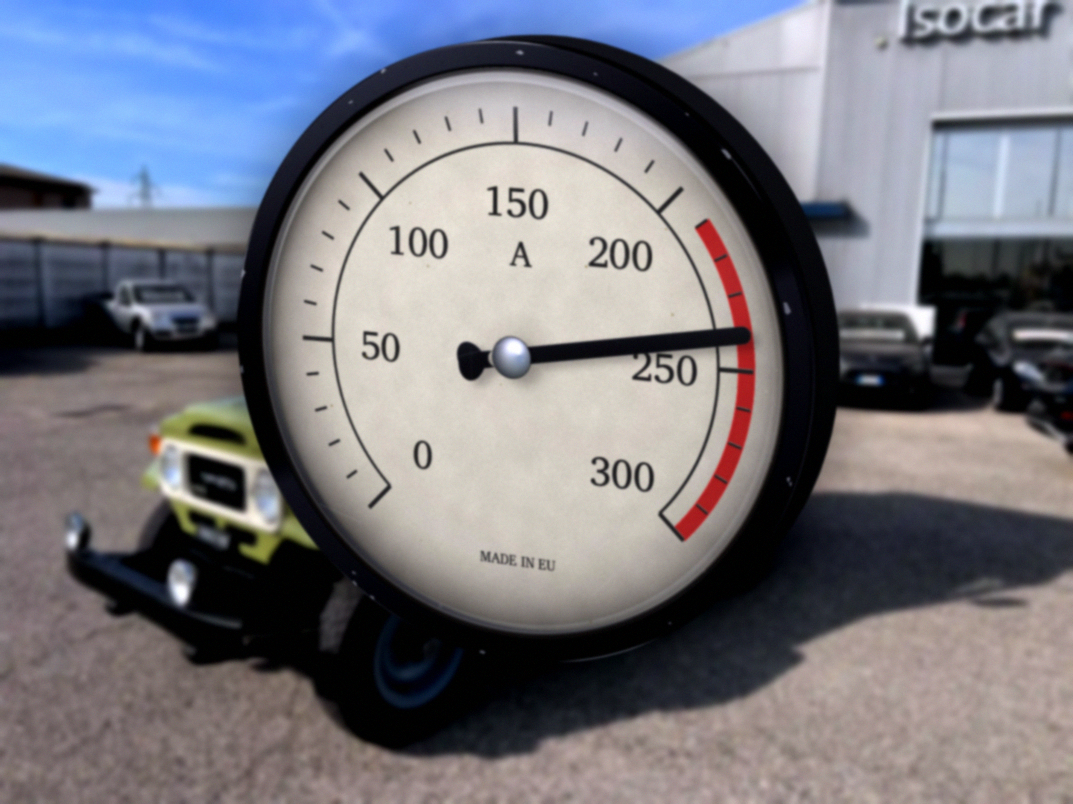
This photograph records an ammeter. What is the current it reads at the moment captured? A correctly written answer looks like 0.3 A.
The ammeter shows 240 A
